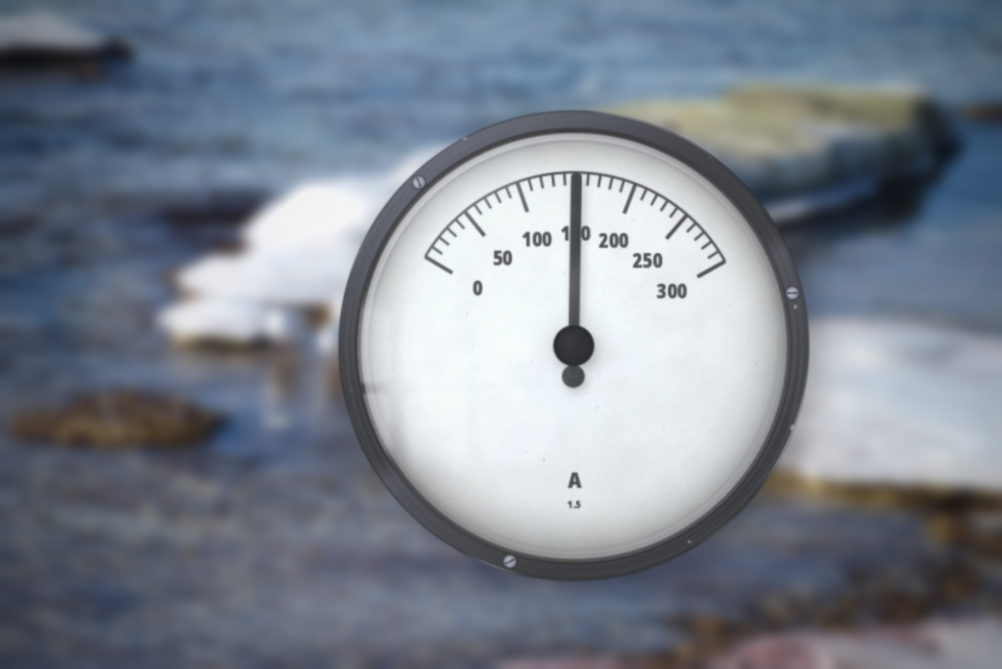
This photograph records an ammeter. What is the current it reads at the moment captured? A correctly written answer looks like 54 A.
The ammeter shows 150 A
